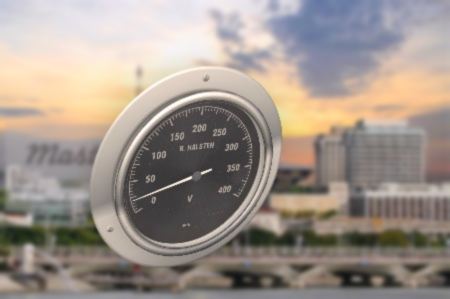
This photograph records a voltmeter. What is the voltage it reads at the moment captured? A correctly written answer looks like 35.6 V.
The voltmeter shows 25 V
